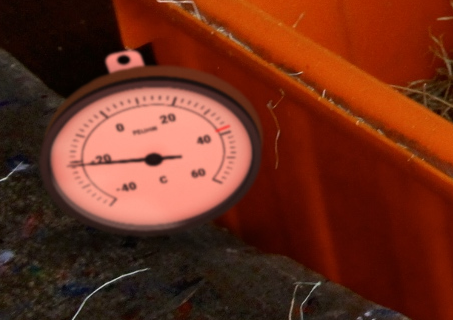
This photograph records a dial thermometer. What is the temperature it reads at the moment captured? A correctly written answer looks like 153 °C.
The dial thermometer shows -20 °C
